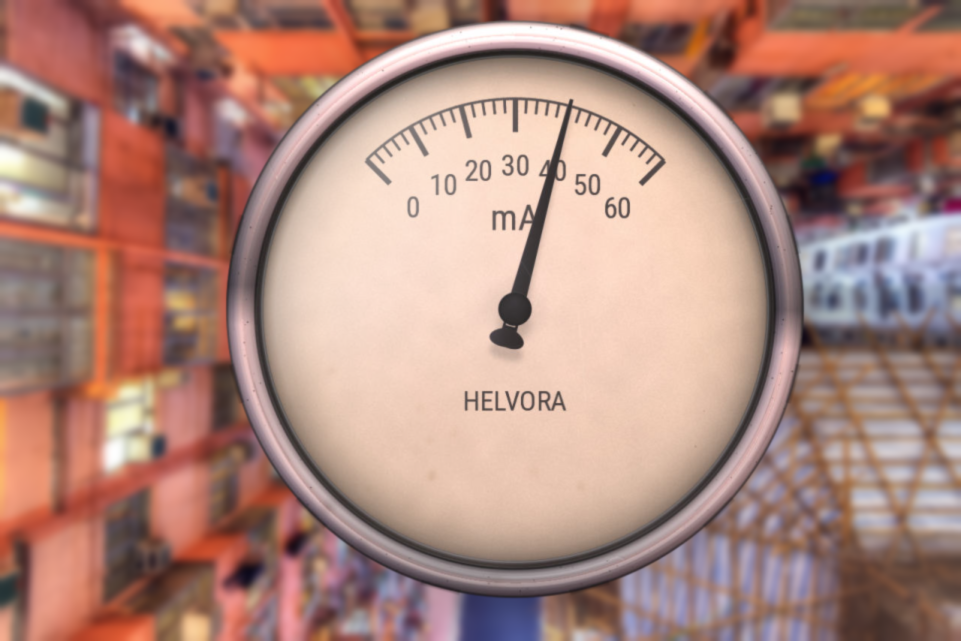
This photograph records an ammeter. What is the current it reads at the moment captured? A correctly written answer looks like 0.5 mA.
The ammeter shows 40 mA
